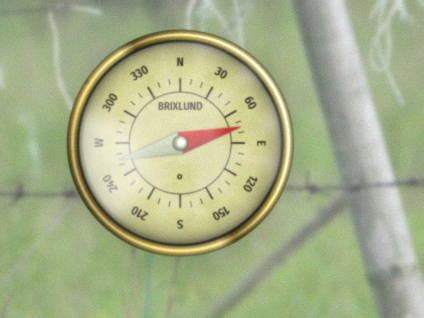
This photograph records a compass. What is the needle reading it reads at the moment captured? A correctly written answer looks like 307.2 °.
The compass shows 75 °
